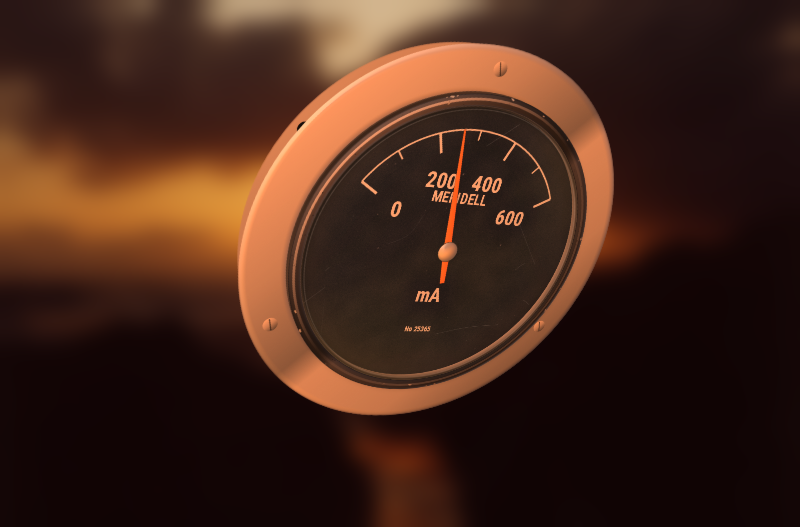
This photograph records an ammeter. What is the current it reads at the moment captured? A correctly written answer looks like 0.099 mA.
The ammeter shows 250 mA
